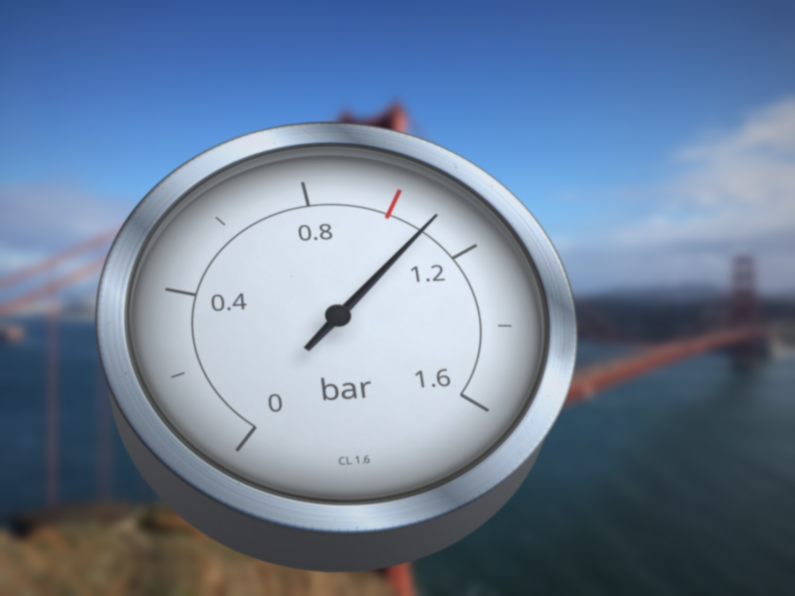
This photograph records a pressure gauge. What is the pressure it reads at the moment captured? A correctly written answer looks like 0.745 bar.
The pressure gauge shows 1.1 bar
